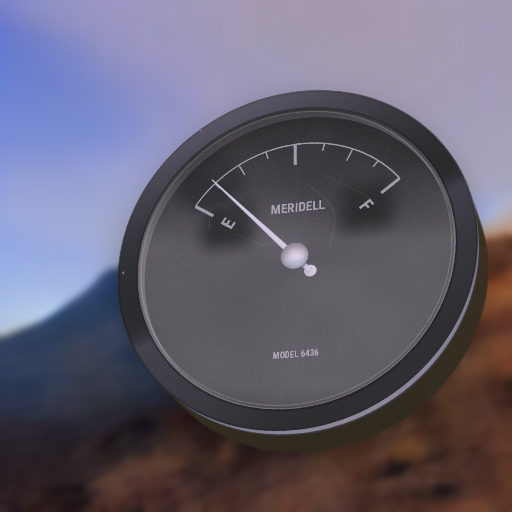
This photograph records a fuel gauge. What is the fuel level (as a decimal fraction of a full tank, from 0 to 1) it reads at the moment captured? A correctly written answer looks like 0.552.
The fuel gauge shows 0.125
